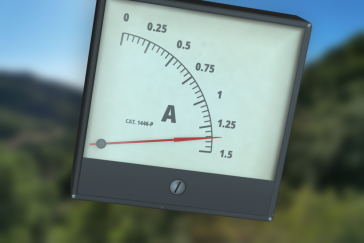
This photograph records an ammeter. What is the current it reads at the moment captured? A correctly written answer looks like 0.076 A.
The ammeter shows 1.35 A
